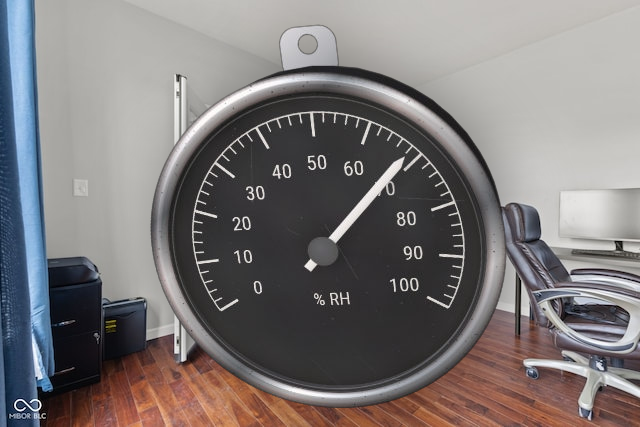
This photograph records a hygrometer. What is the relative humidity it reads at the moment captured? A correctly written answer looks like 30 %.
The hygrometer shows 68 %
